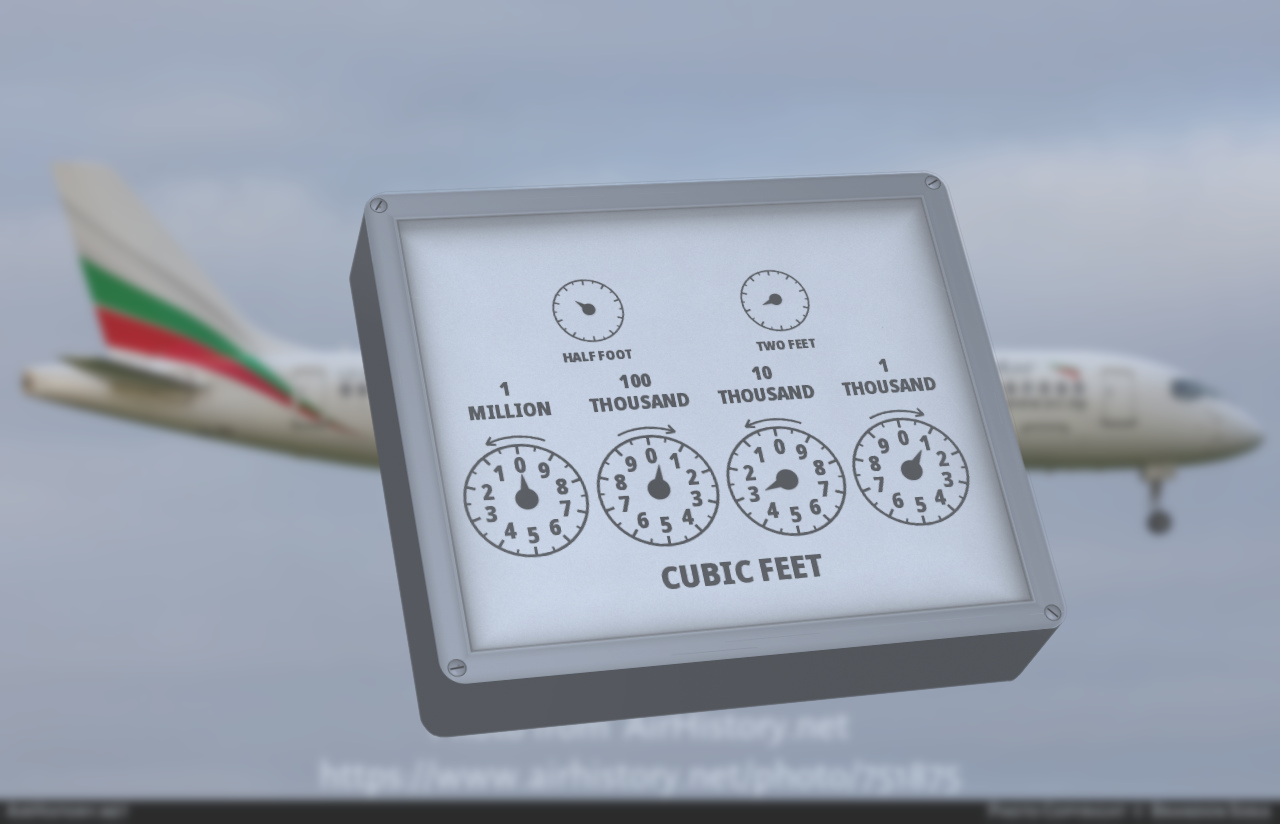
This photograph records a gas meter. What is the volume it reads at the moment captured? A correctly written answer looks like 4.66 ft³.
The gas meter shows 3100 ft³
